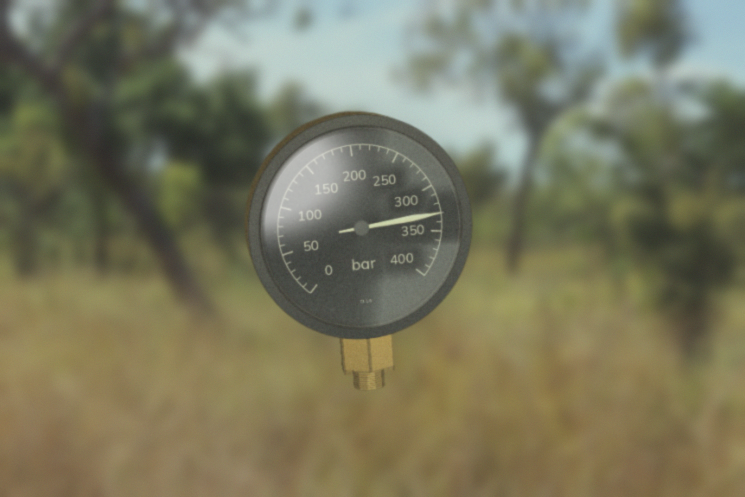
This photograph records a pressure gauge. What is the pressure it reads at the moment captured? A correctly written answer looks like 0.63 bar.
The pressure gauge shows 330 bar
